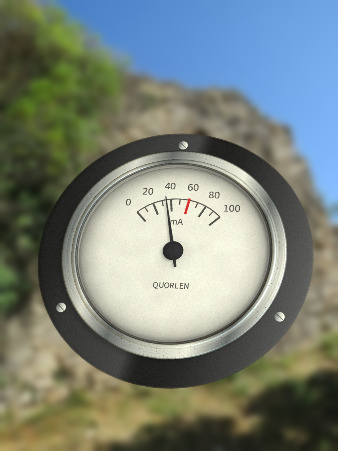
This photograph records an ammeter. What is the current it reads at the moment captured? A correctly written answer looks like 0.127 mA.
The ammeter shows 35 mA
